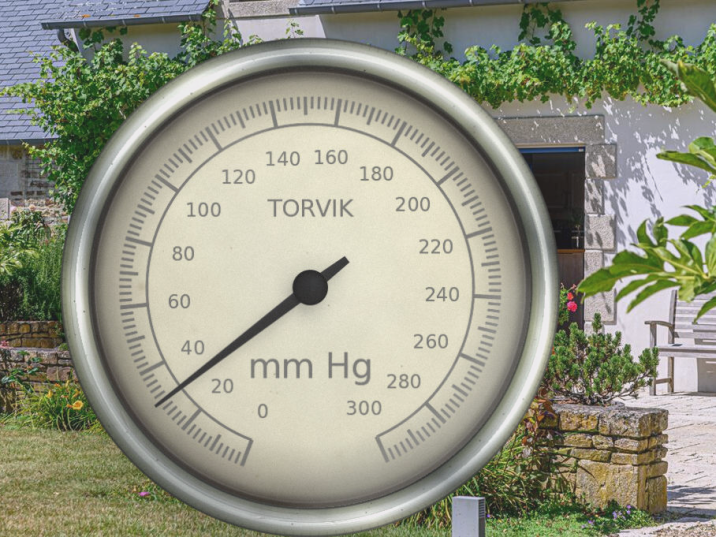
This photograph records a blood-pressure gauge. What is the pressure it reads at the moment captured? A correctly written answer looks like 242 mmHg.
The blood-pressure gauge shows 30 mmHg
